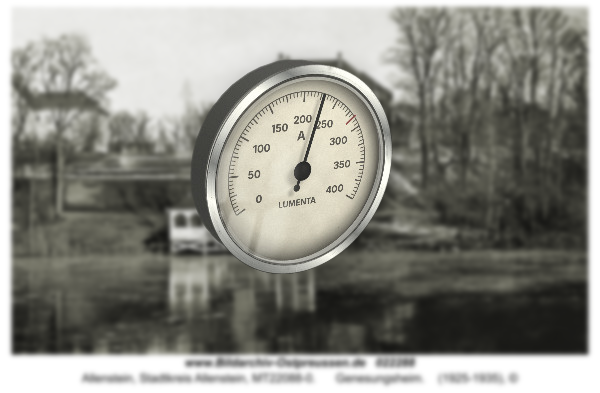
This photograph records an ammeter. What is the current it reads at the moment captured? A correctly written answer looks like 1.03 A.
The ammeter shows 225 A
